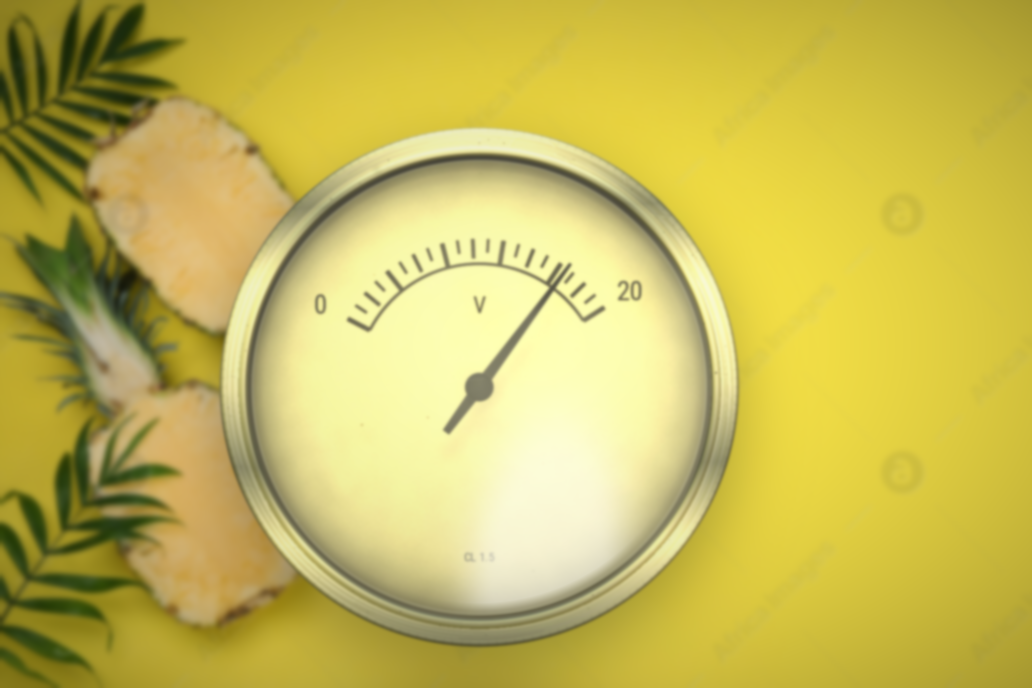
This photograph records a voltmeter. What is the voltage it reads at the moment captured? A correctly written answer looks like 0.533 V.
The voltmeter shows 16.5 V
